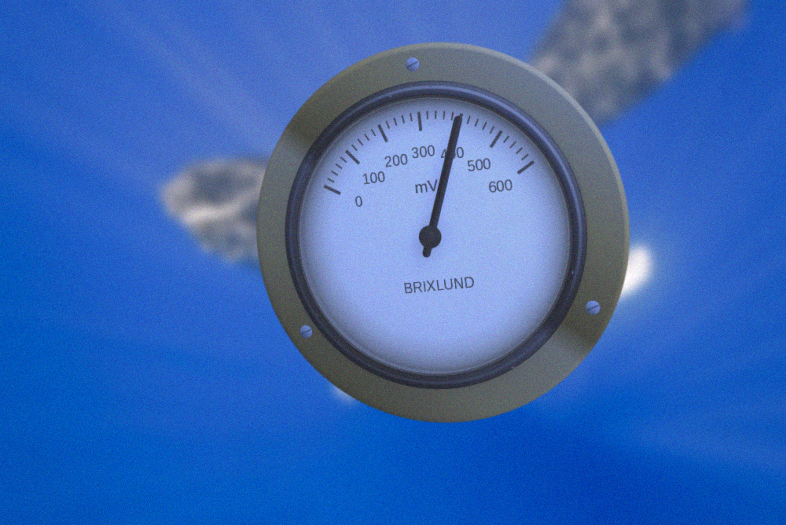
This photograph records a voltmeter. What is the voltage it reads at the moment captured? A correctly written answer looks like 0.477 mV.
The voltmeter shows 400 mV
